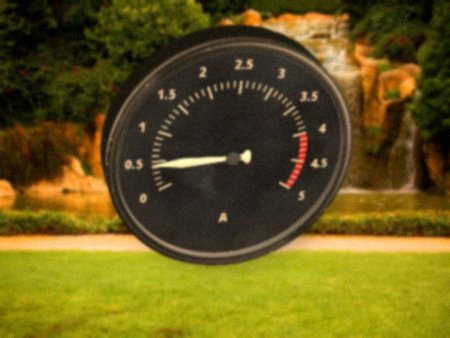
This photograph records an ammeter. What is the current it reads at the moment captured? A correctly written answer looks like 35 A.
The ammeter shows 0.5 A
